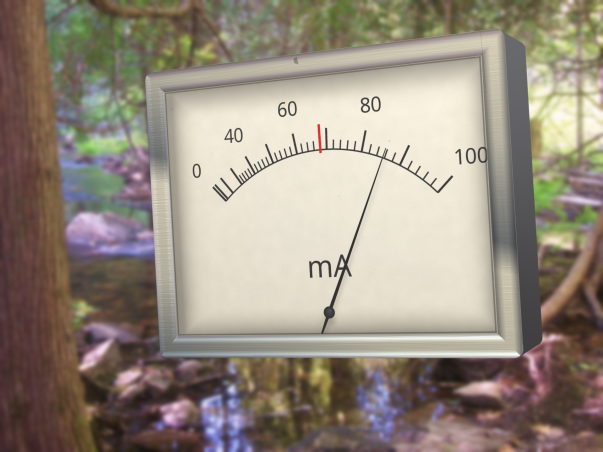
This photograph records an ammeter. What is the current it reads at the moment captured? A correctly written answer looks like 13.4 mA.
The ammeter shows 86 mA
